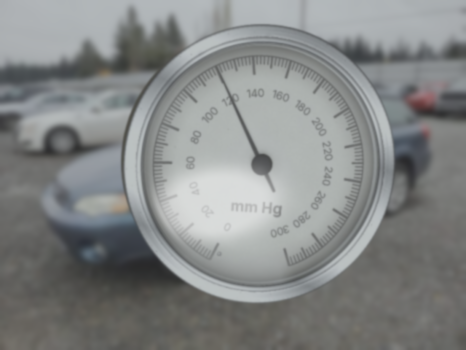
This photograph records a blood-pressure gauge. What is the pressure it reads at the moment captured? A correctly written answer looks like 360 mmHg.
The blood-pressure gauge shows 120 mmHg
